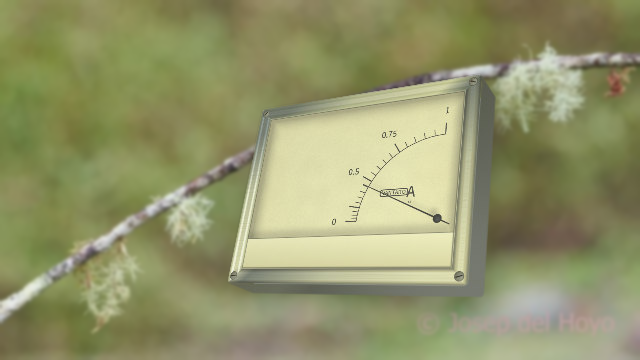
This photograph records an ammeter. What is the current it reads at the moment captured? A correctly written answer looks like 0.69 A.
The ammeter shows 0.45 A
